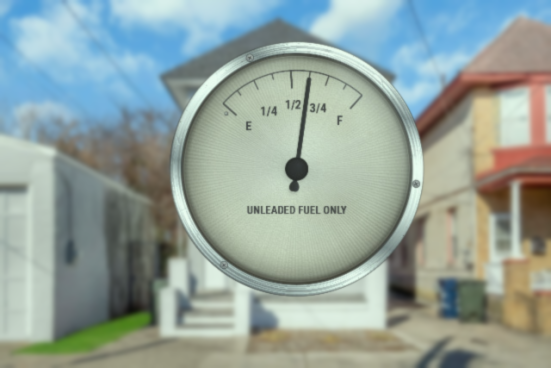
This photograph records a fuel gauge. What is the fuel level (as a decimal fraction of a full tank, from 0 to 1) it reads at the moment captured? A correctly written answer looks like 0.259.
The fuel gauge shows 0.625
